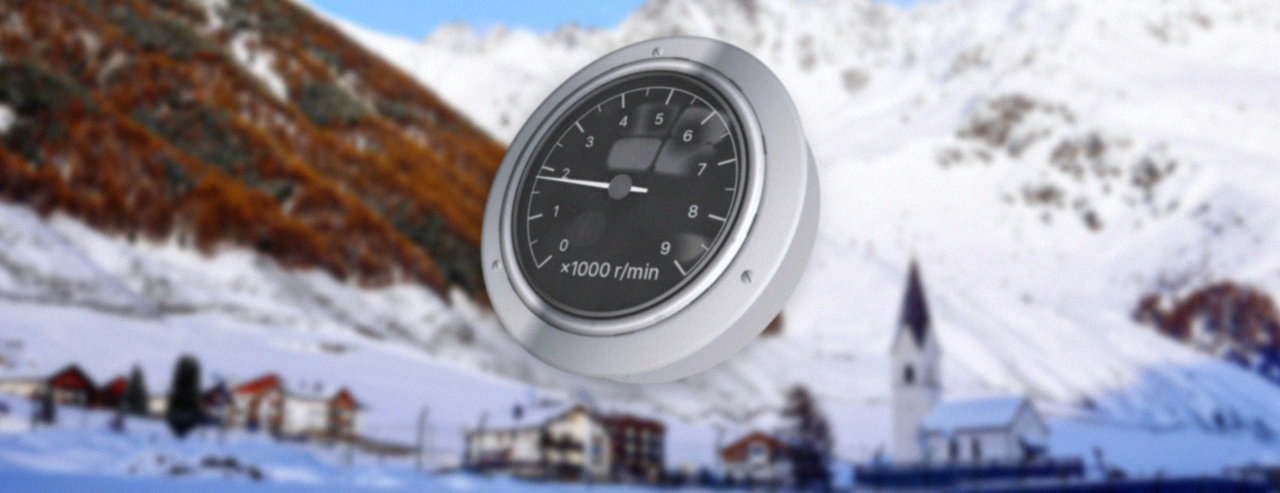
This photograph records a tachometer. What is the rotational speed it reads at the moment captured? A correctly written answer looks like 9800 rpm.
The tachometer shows 1750 rpm
